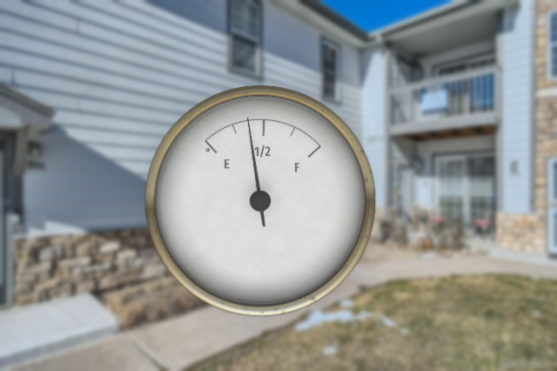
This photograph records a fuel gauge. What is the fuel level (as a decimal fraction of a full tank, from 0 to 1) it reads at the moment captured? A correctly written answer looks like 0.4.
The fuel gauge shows 0.375
